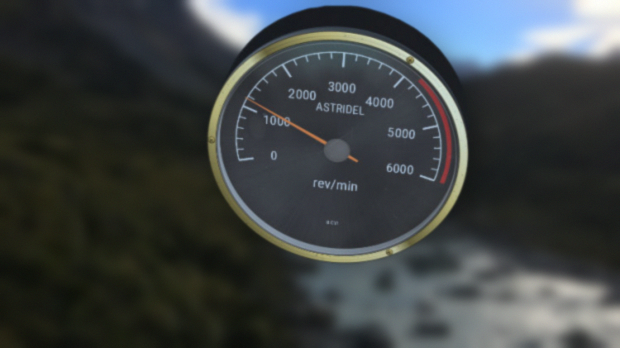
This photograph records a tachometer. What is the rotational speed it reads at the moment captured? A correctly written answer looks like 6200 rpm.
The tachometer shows 1200 rpm
